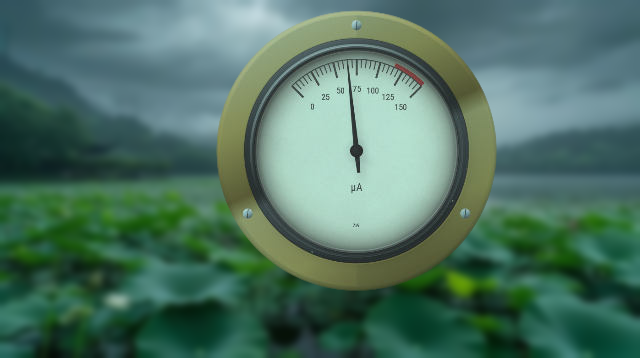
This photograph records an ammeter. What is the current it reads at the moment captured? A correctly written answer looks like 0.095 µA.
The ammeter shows 65 µA
